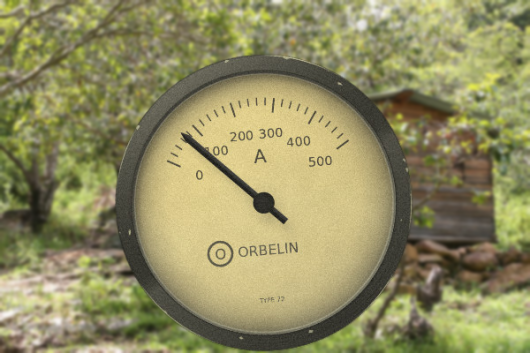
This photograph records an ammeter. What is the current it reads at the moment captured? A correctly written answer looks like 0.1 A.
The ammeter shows 70 A
